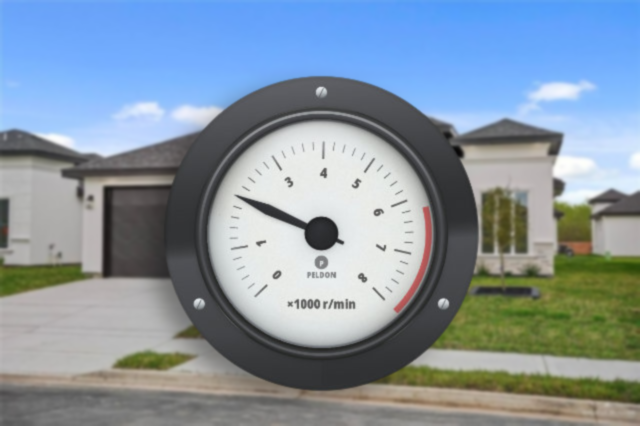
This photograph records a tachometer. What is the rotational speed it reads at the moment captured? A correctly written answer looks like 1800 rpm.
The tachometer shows 2000 rpm
